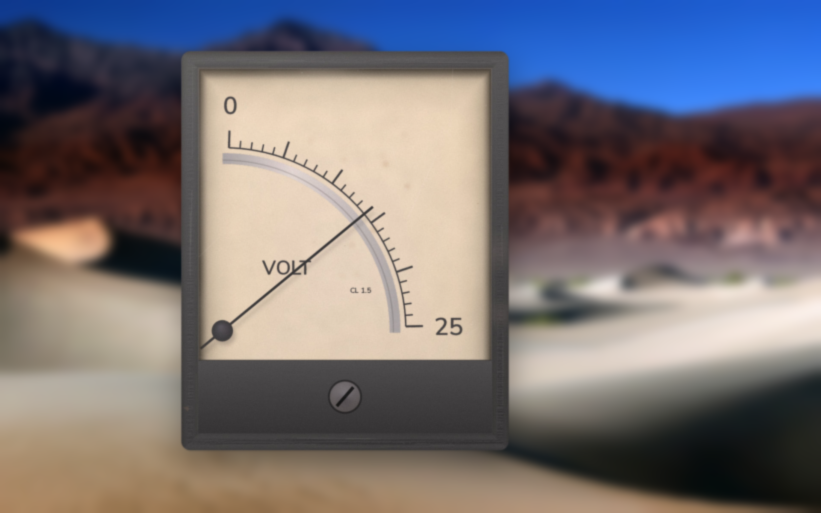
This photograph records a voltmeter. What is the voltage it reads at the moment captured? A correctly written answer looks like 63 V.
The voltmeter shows 14 V
